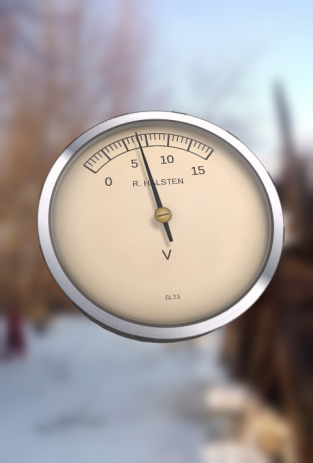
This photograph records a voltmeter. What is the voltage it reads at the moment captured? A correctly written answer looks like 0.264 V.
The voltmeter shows 6.5 V
